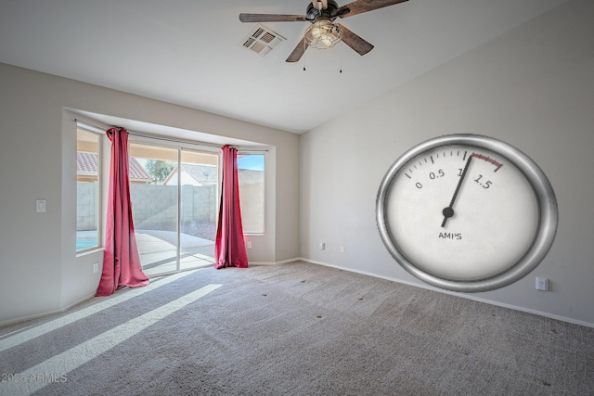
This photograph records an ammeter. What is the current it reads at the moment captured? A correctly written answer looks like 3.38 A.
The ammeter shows 1.1 A
